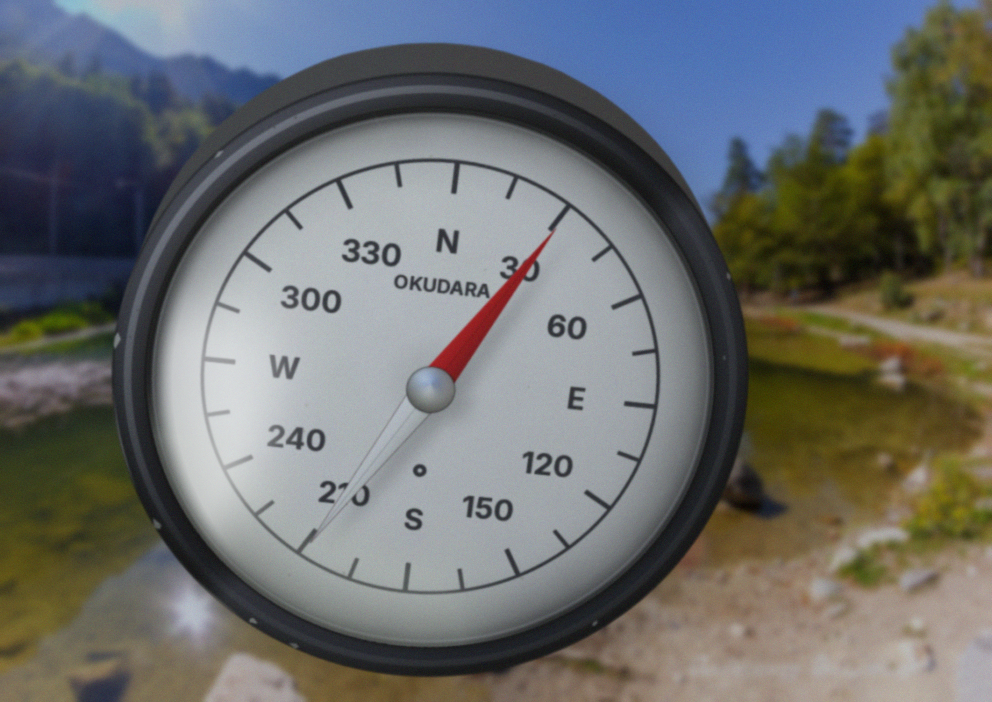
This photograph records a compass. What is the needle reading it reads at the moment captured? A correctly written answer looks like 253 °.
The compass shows 30 °
